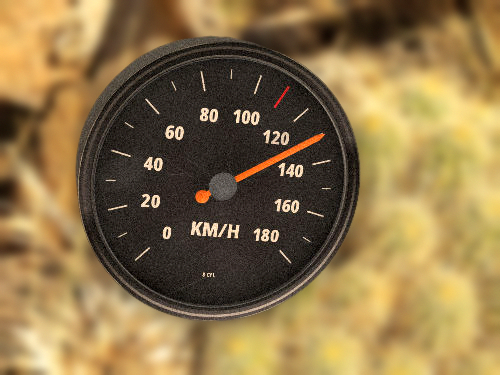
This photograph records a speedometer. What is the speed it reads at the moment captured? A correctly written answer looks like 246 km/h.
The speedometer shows 130 km/h
